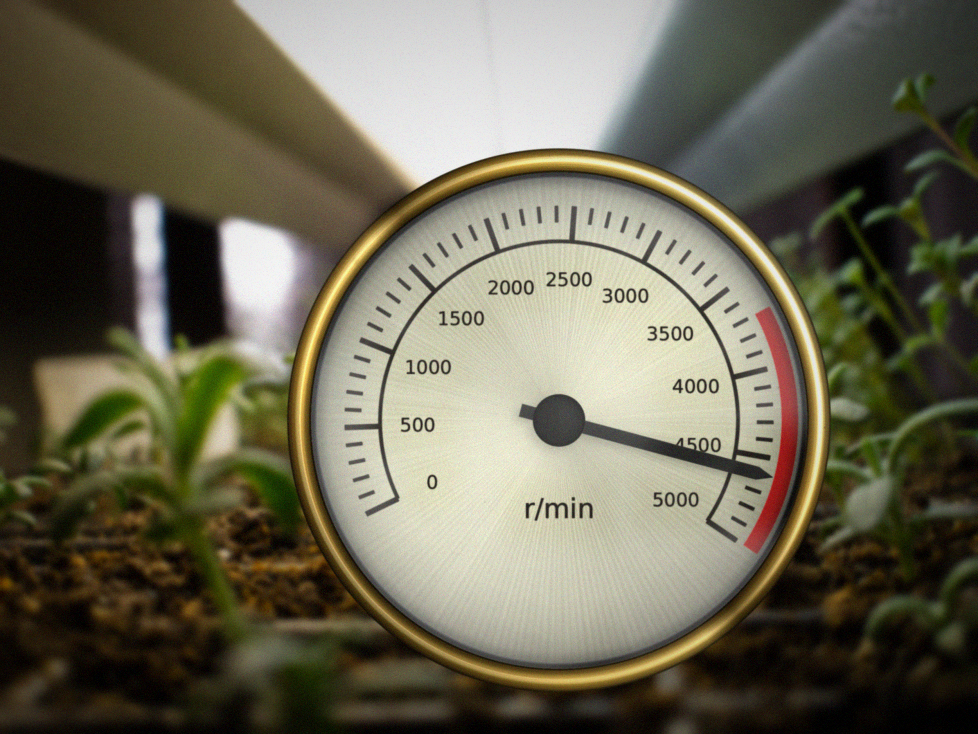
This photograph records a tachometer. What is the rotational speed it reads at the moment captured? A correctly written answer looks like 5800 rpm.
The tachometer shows 4600 rpm
